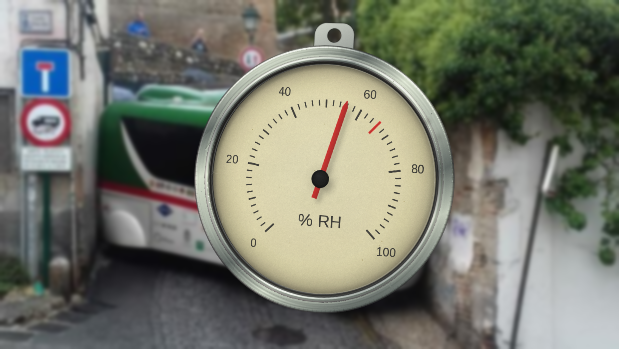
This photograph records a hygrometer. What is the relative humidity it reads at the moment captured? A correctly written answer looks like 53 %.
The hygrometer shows 56 %
